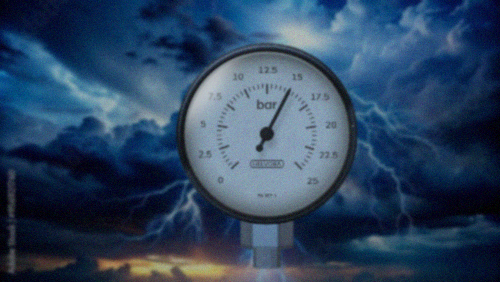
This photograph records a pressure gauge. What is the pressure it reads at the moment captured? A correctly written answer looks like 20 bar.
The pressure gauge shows 15 bar
